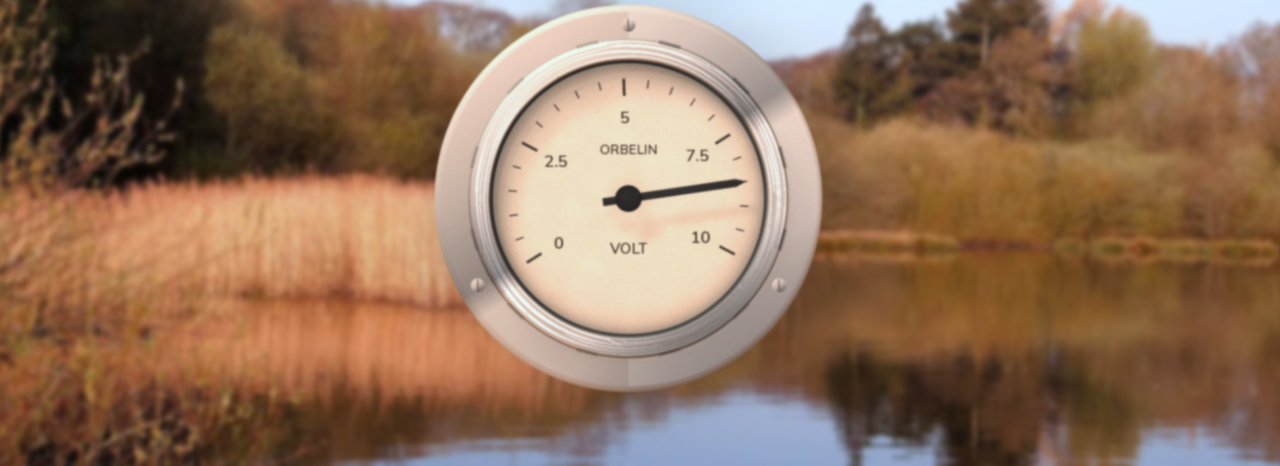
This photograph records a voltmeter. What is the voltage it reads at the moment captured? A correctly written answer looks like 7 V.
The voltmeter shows 8.5 V
